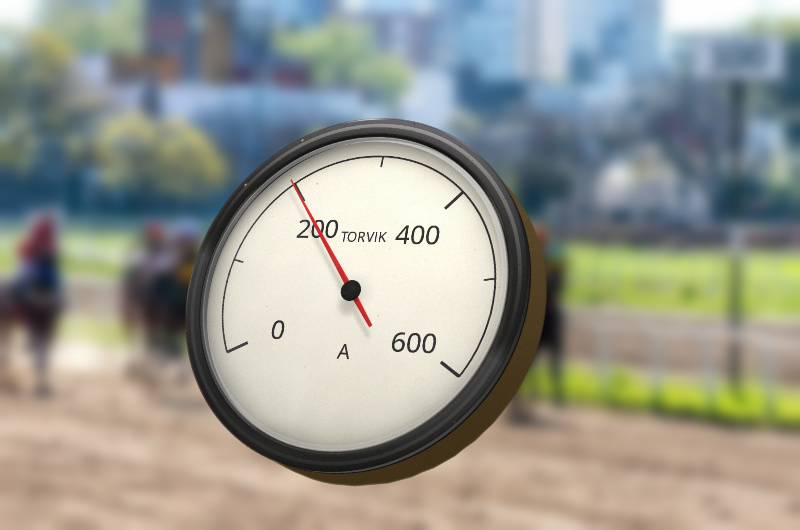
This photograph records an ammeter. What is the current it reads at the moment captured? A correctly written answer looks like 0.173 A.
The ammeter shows 200 A
